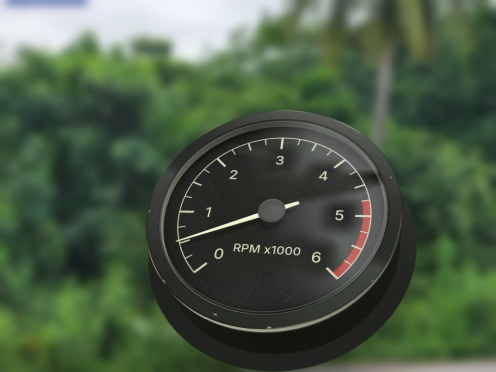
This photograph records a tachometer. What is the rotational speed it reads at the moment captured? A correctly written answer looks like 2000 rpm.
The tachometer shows 500 rpm
